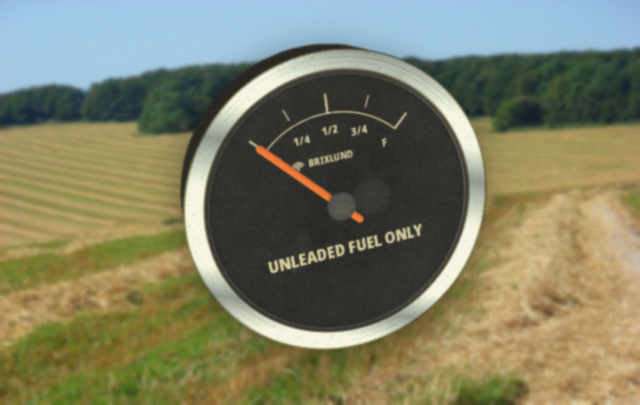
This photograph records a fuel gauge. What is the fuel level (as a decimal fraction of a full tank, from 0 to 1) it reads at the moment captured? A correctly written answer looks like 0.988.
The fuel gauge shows 0
